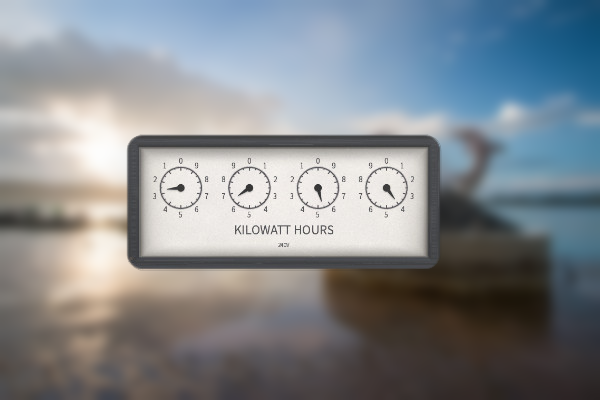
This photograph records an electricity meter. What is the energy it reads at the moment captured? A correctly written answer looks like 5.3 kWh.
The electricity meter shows 2654 kWh
